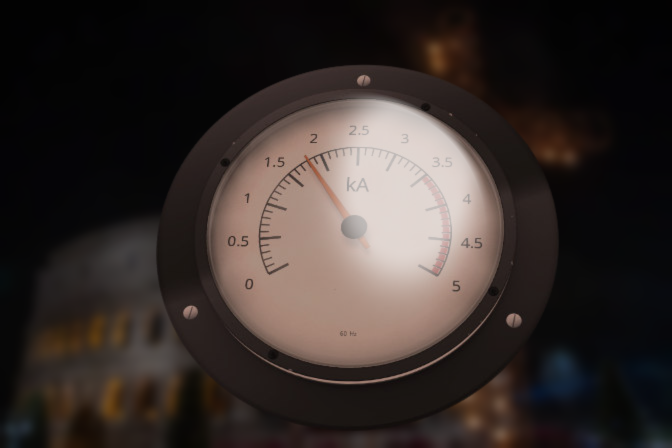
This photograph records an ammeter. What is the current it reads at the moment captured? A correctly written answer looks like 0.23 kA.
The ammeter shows 1.8 kA
